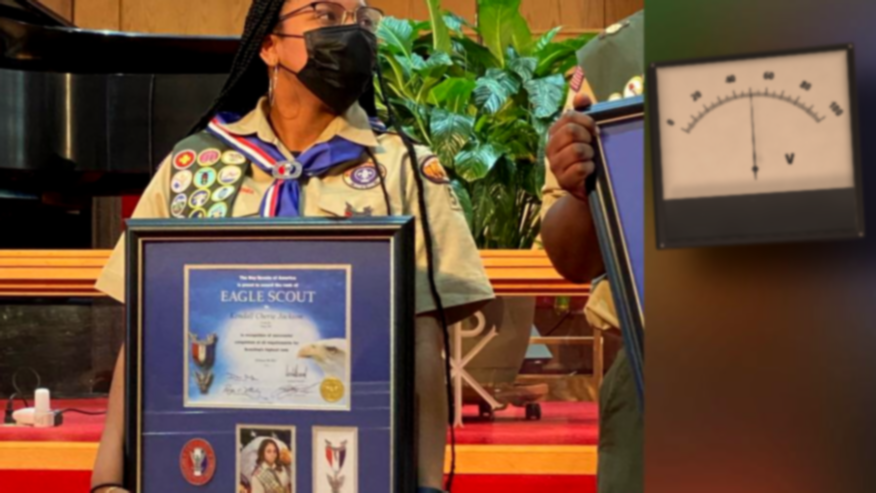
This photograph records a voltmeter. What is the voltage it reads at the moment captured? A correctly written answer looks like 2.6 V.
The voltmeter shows 50 V
